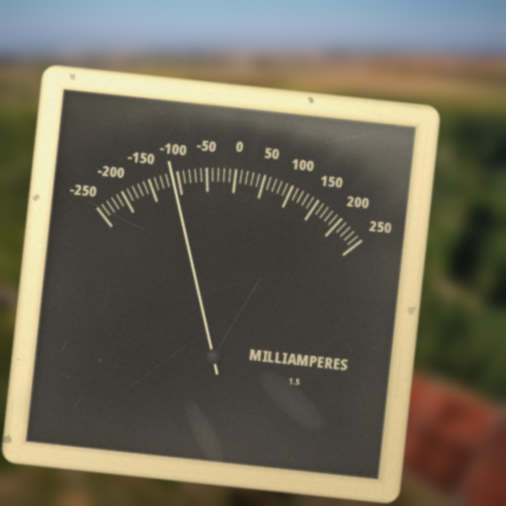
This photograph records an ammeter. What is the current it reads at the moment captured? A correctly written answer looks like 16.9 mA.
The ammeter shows -110 mA
